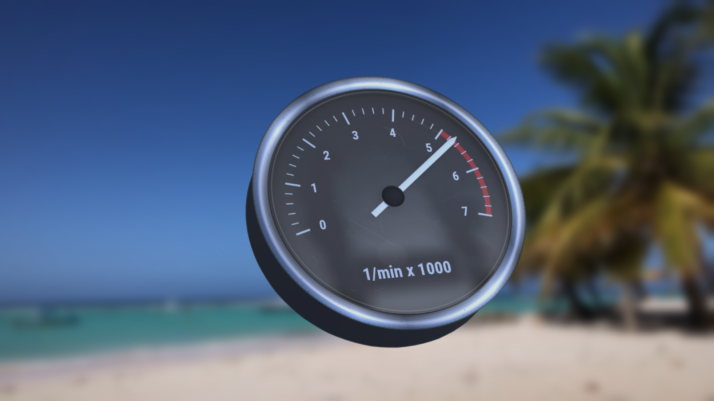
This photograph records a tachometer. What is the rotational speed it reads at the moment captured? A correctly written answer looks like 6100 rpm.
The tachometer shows 5300 rpm
